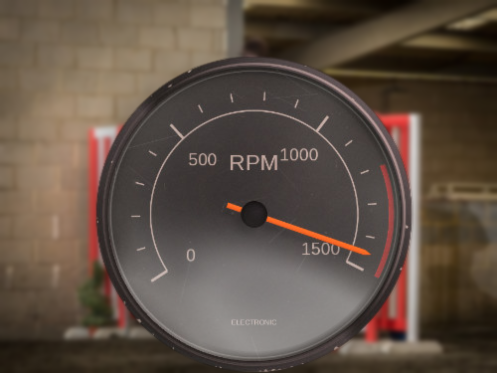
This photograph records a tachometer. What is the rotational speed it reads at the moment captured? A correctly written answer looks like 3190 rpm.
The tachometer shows 1450 rpm
